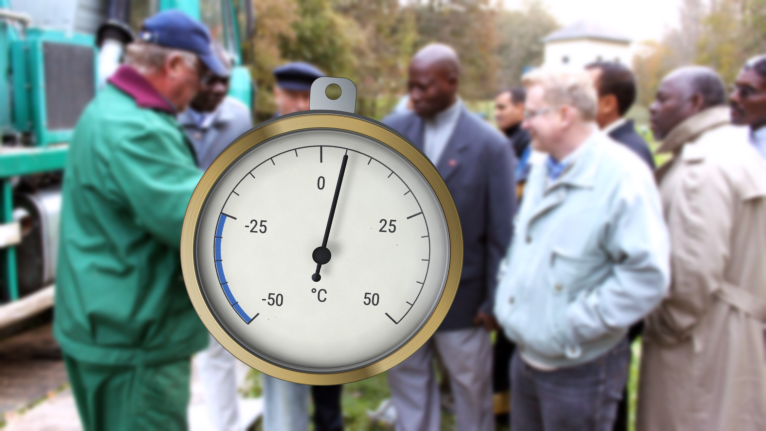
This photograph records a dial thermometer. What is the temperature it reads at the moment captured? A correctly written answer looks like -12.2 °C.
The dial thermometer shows 5 °C
